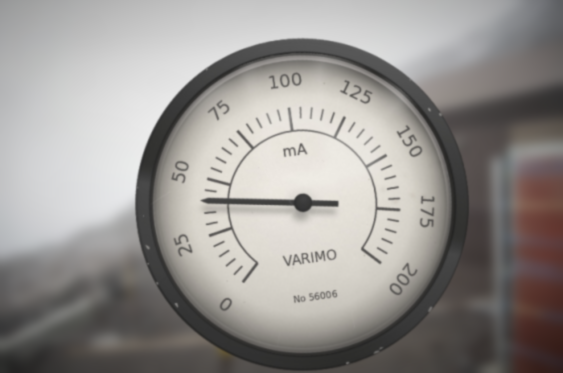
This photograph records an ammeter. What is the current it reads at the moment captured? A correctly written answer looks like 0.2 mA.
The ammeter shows 40 mA
